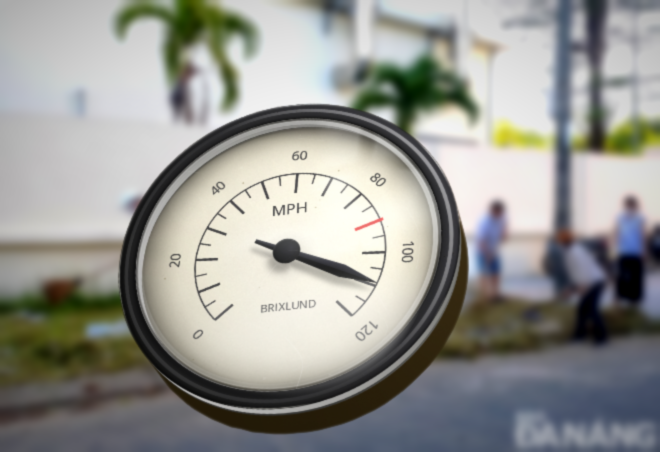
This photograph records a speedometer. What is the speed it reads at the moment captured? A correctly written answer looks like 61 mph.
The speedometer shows 110 mph
